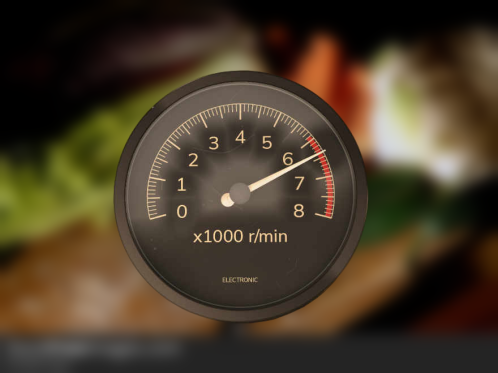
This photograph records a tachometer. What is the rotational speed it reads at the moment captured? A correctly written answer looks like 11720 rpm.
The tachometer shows 6400 rpm
